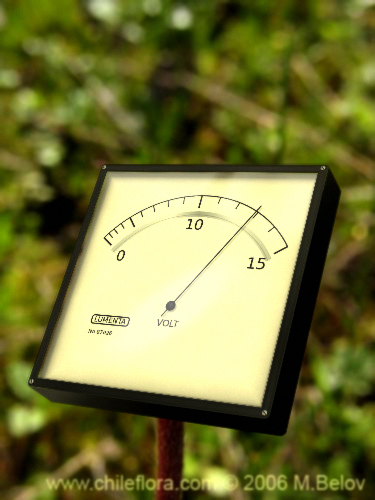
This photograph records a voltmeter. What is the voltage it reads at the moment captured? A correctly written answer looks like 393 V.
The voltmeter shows 13 V
